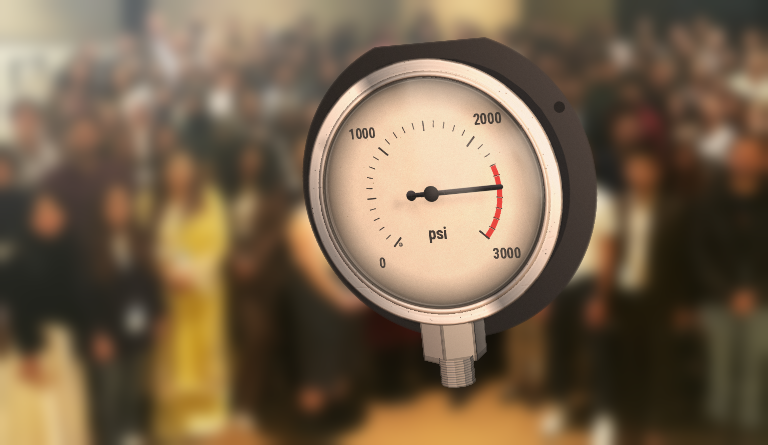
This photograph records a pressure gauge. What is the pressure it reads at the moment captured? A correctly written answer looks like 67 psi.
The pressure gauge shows 2500 psi
